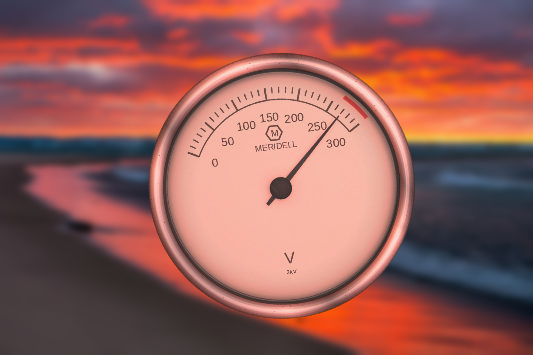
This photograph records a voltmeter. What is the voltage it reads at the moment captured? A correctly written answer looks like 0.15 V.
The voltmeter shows 270 V
